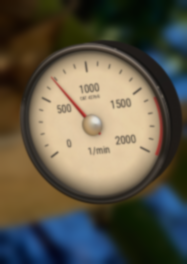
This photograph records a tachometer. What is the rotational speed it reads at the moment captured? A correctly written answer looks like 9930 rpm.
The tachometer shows 700 rpm
